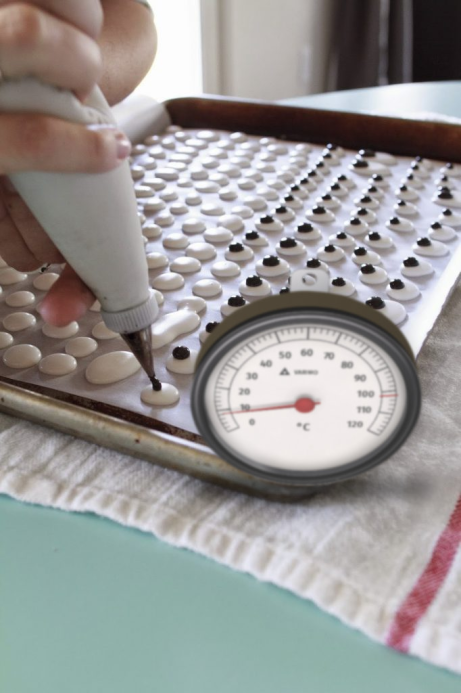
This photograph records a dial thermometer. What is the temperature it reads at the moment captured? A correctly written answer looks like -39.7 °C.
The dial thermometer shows 10 °C
